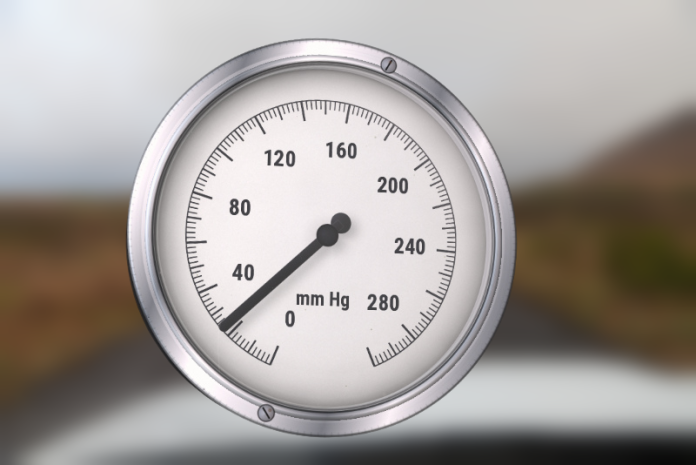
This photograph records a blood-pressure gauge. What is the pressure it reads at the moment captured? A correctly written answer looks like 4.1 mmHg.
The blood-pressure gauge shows 24 mmHg
